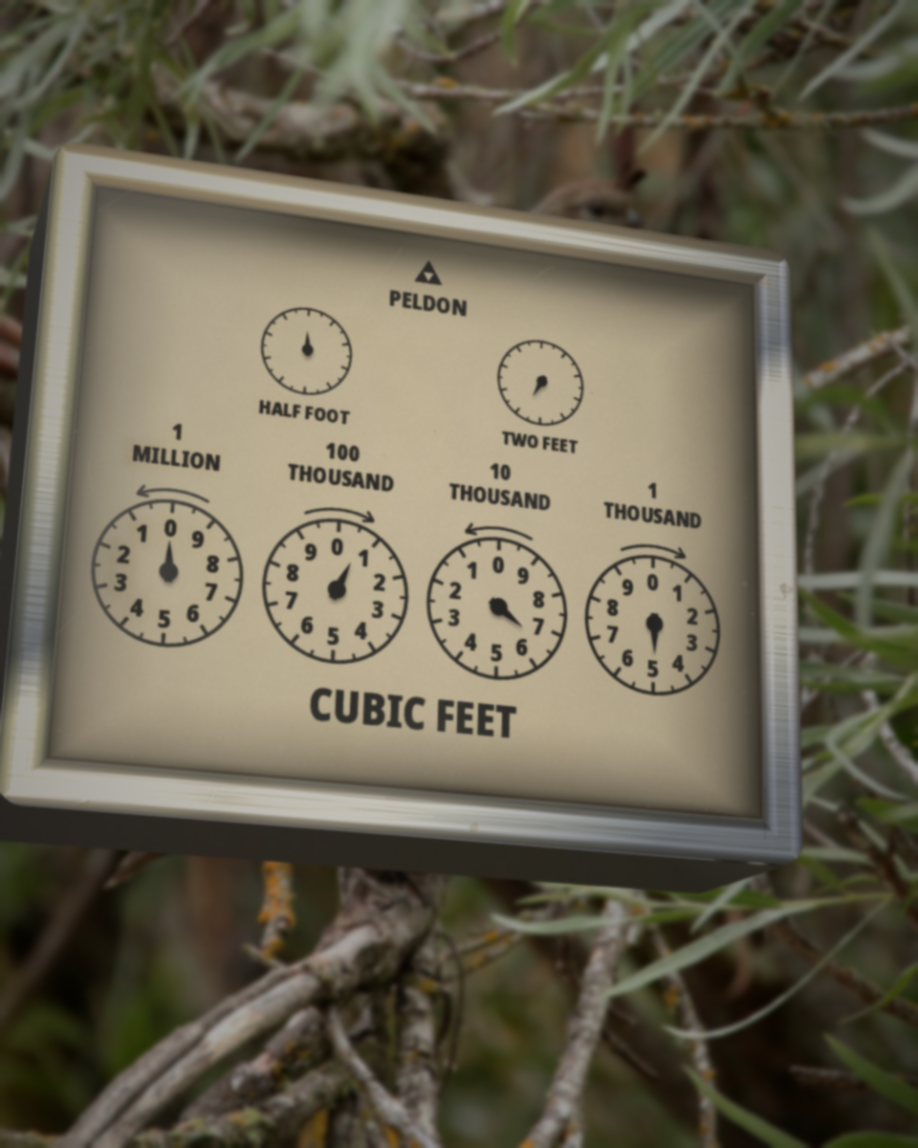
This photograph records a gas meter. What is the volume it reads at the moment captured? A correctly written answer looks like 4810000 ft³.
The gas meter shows 6500 ft³
